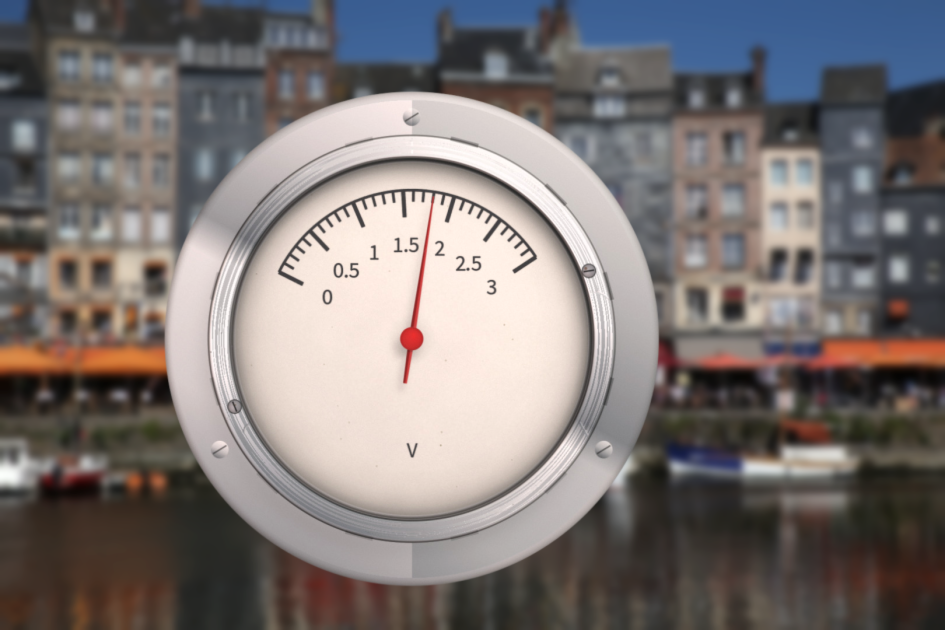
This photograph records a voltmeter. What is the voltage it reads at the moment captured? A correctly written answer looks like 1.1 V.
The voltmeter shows 1.8 V
